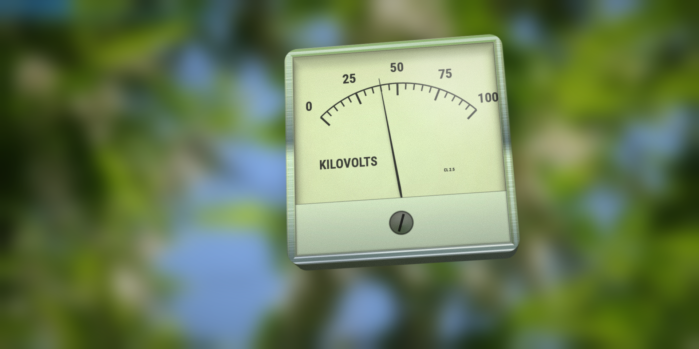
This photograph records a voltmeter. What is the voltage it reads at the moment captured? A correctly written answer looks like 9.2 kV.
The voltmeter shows 40 kV
